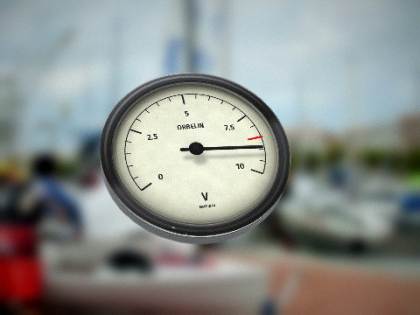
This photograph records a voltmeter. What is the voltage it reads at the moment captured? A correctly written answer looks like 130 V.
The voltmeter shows 9 V
